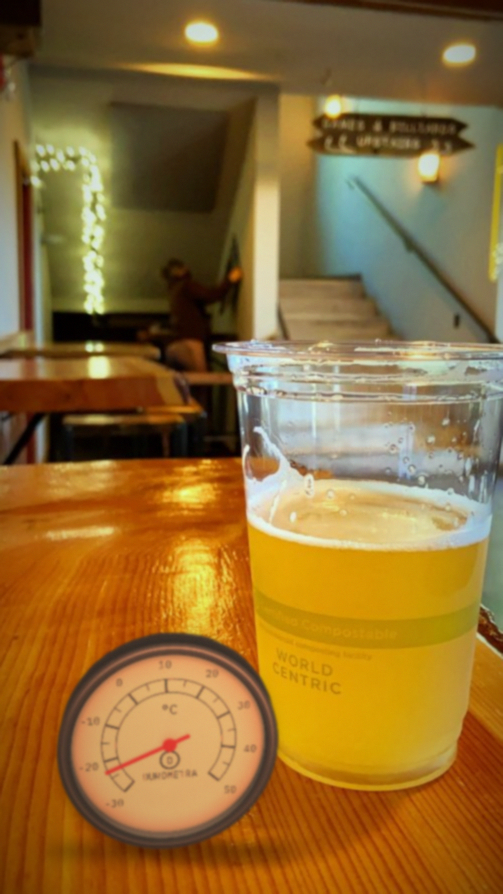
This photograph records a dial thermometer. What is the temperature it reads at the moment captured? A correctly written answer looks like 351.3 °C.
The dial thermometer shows -22.5 °C
